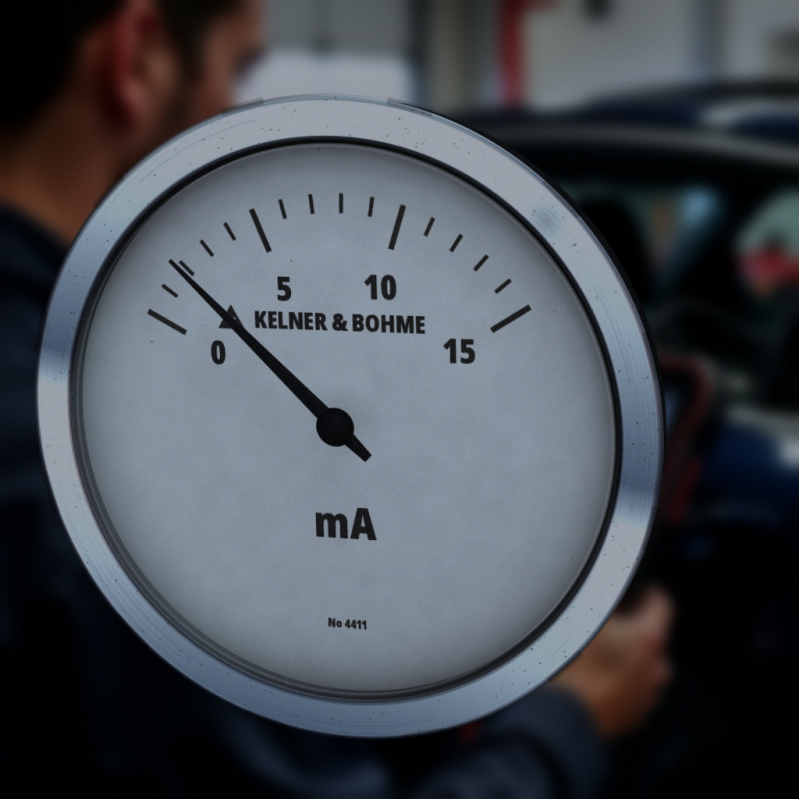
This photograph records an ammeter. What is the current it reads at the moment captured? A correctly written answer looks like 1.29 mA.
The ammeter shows 2 mA
